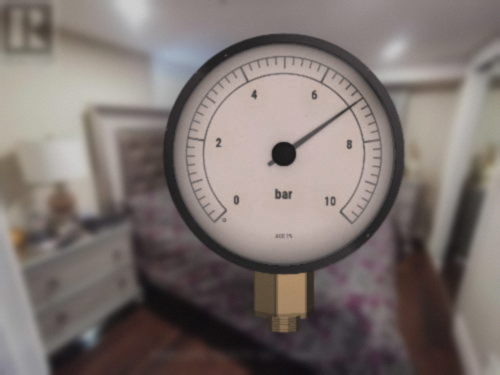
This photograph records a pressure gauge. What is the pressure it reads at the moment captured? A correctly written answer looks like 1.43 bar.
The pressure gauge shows 7 bar
